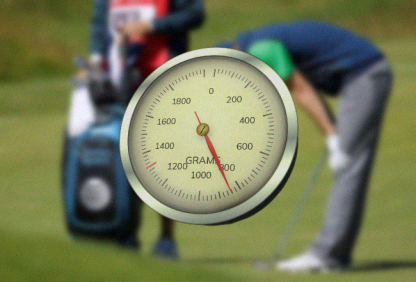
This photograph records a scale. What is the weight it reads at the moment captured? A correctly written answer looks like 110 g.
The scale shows 840 g
